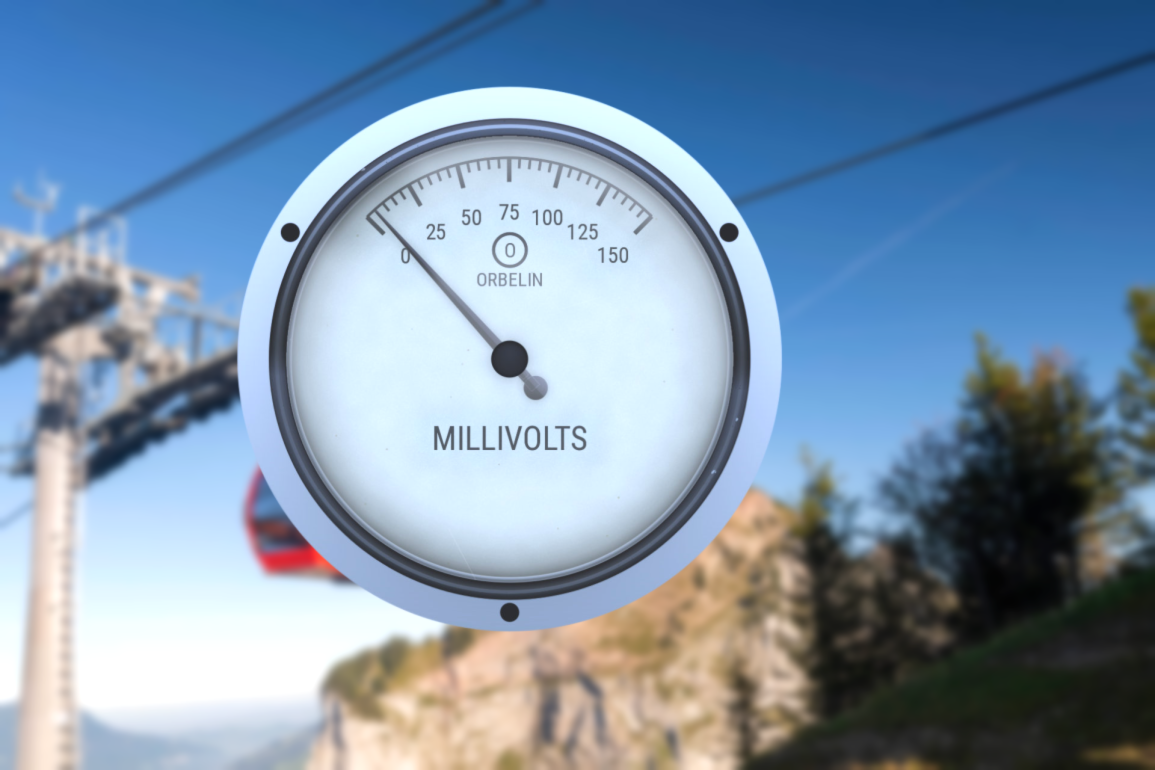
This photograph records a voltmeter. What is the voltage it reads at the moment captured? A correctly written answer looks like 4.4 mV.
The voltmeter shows 5 mV
